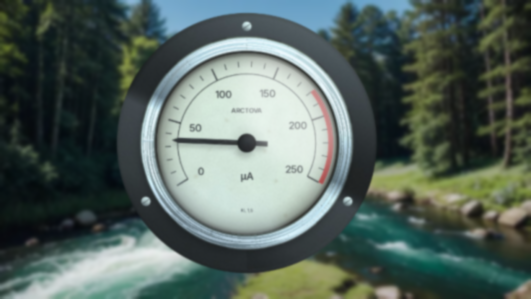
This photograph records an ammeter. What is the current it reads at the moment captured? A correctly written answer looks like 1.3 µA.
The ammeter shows 35 µA
